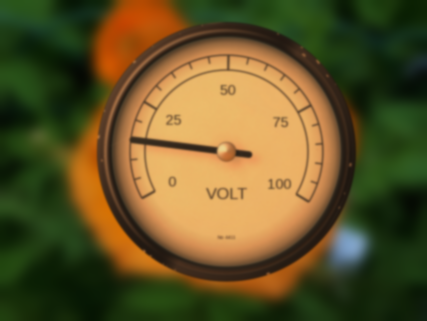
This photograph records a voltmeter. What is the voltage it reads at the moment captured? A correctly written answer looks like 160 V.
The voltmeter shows 15 V
